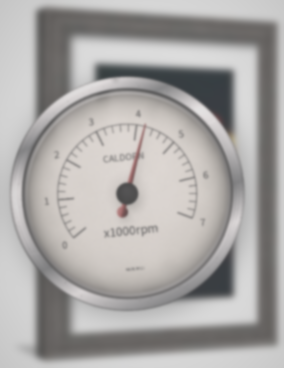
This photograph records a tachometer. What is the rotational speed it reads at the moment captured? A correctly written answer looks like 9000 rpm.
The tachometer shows 4200 rpm
